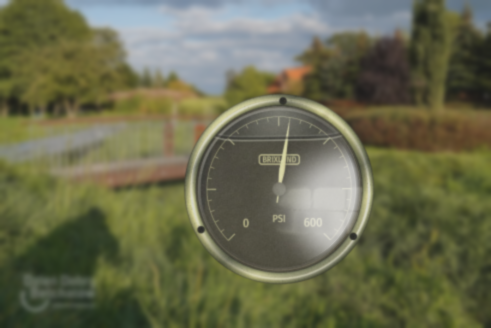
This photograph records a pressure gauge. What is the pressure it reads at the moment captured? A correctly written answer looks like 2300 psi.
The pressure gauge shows 320 psi
